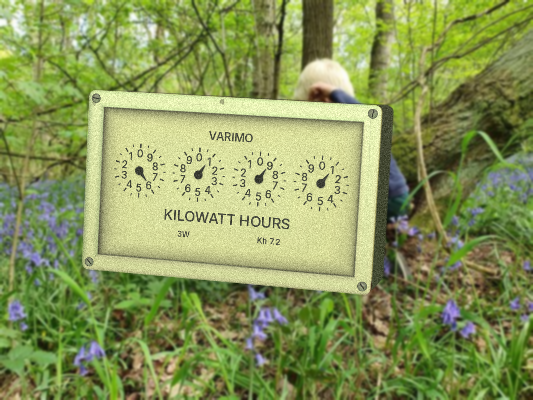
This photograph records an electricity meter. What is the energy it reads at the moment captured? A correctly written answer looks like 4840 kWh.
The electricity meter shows 6091 kWh
